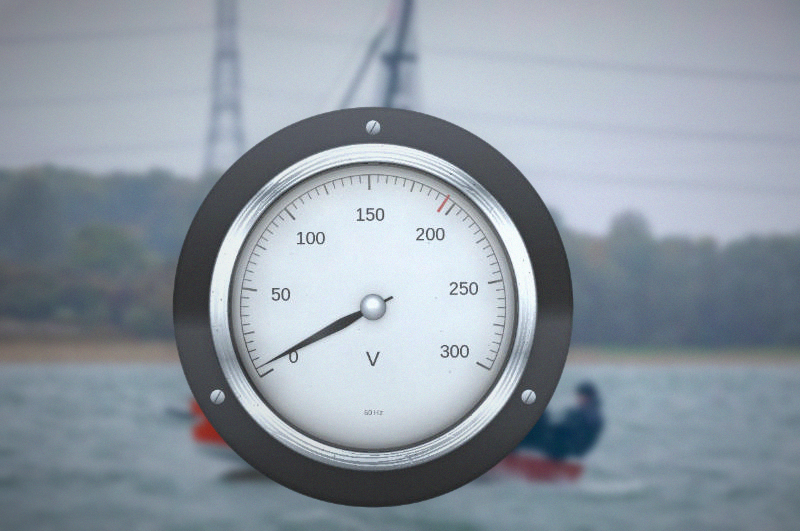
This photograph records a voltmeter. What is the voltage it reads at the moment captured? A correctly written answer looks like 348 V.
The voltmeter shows 5 V
